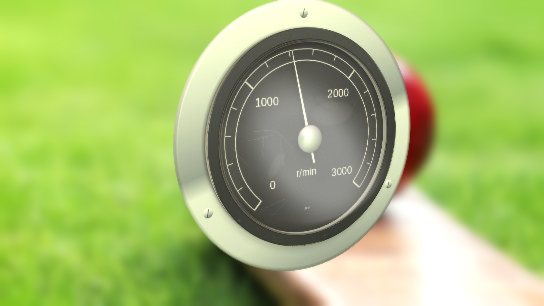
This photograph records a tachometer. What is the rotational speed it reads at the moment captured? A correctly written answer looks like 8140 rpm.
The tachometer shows 1400 rpm
